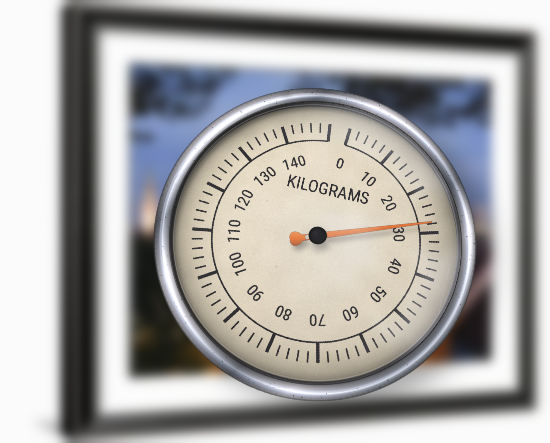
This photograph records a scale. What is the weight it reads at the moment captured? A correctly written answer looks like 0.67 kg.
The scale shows 28 kg
